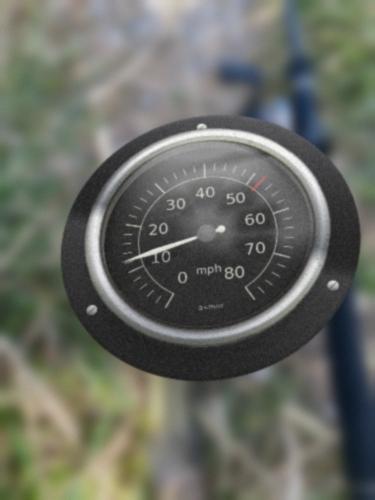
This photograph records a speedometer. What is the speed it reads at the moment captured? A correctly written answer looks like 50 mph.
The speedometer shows 12 mph
